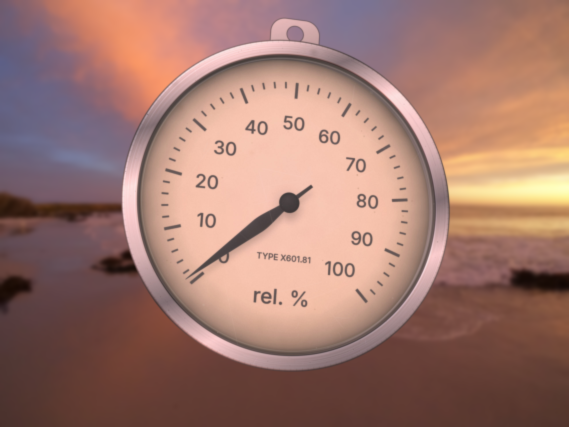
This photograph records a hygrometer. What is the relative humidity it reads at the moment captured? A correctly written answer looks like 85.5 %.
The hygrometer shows 1 %
